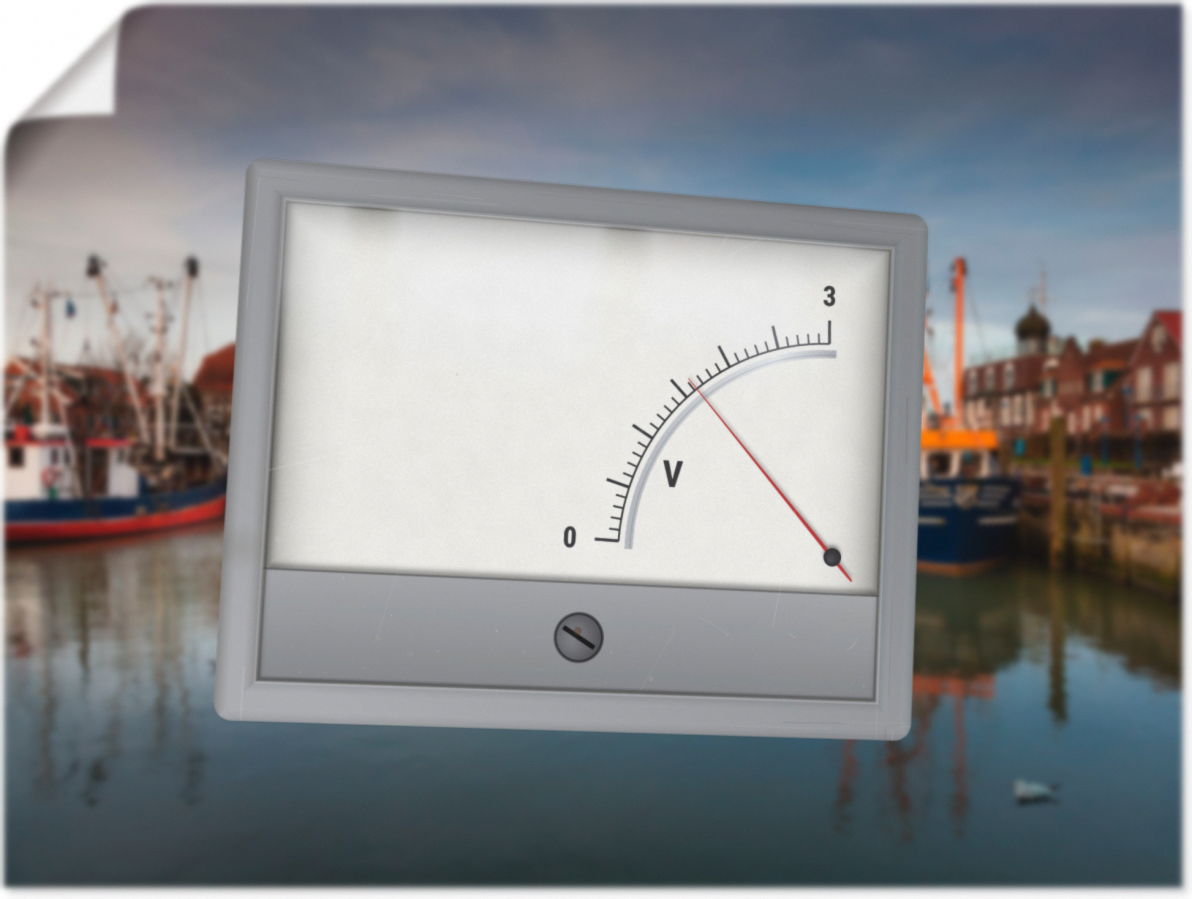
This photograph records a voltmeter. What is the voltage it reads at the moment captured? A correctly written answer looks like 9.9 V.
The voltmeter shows 1.6 V
